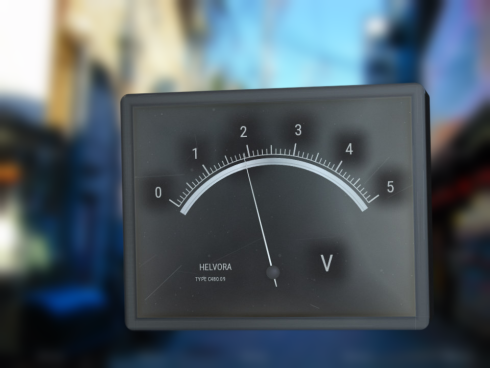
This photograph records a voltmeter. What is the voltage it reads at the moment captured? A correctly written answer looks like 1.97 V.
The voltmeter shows 1.9 V
